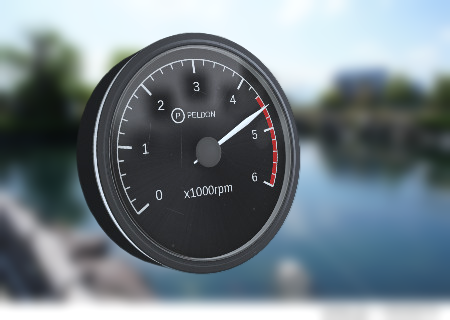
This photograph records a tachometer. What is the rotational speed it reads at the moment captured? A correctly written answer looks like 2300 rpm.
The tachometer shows 4600 rpm
